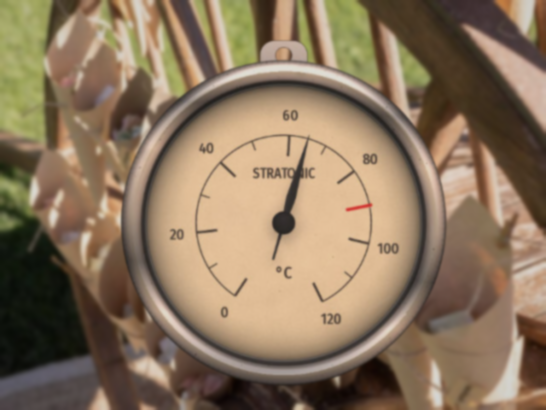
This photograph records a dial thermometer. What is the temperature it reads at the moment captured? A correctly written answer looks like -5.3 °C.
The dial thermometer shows 65 °C
